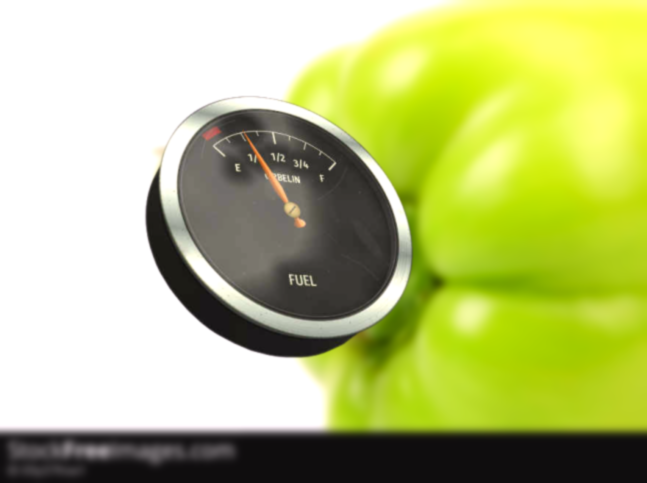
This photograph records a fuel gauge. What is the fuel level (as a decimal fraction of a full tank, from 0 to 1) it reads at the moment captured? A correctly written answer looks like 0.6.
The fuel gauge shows 0.25
